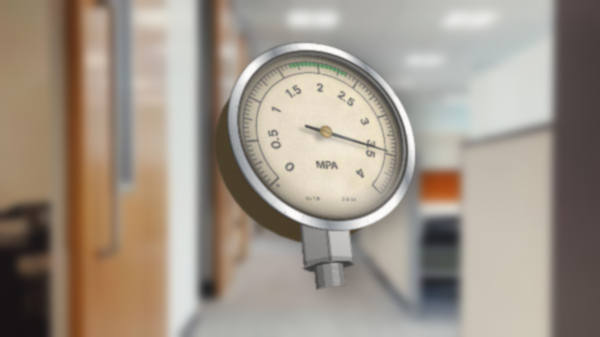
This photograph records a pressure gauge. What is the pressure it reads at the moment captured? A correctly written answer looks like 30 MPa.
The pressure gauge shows 3.5 MPa
